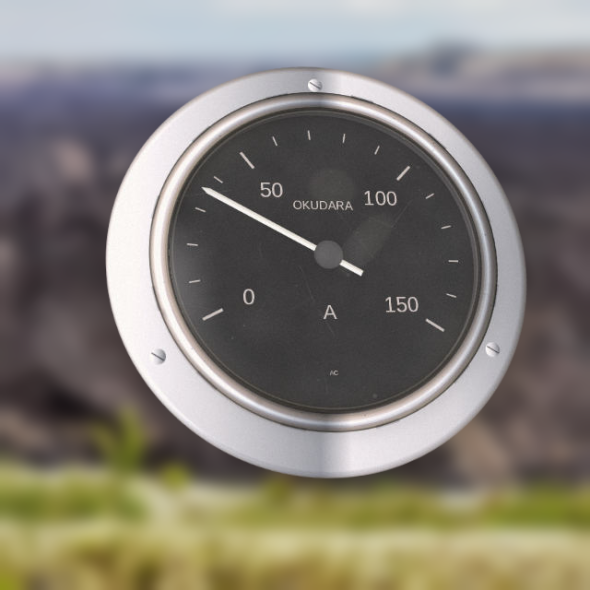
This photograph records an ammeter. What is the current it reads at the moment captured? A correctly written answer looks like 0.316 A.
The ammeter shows 35 A
